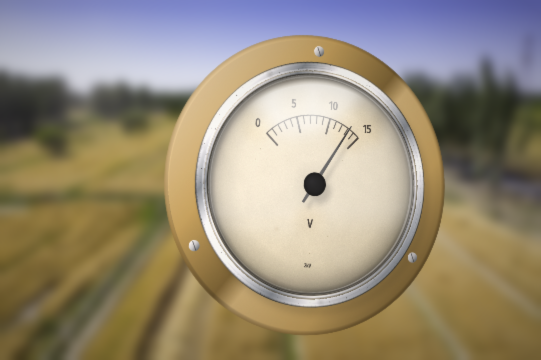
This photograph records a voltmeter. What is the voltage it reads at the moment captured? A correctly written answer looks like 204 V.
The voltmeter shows 13 V
